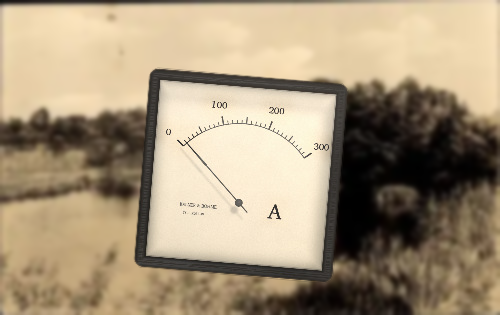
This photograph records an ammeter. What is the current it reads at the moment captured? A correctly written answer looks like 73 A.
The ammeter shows 10 A
